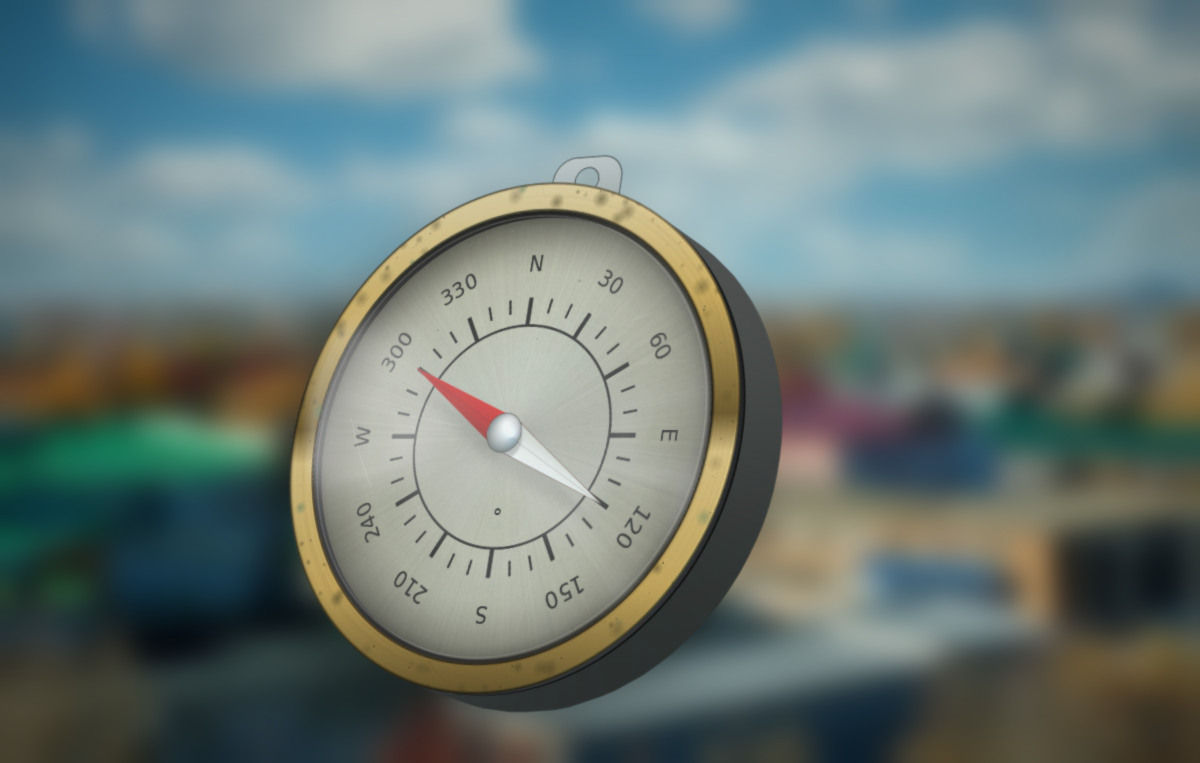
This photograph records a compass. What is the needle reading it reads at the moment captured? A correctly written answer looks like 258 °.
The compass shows 300 °
